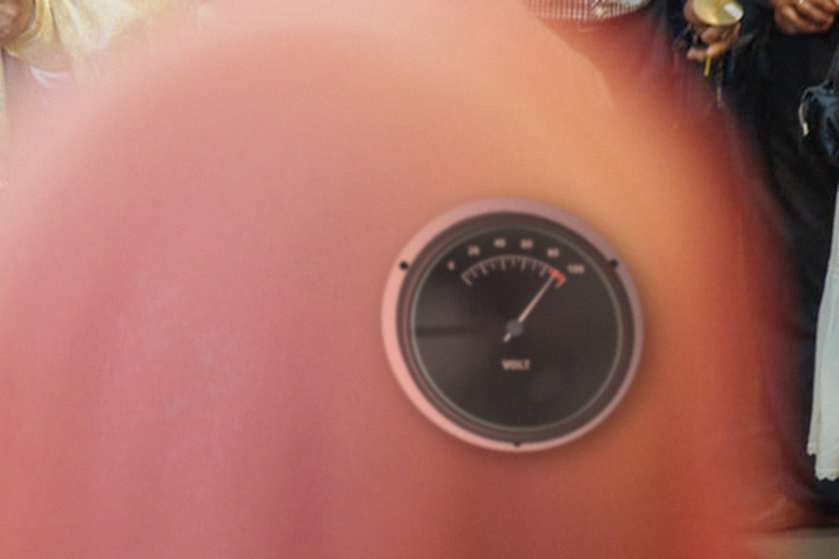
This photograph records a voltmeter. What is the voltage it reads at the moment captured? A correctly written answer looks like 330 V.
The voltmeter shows 90 V
